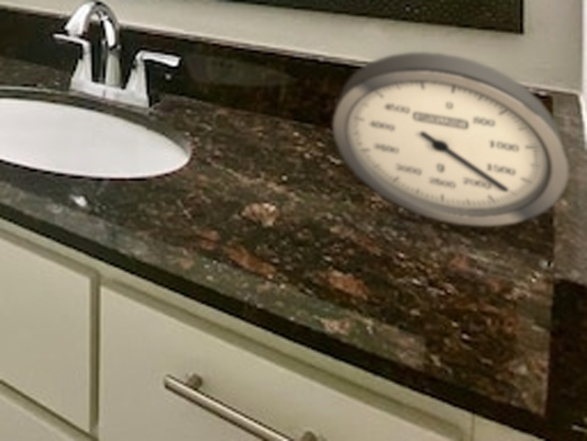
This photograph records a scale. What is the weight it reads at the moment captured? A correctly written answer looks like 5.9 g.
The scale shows 1750 g
